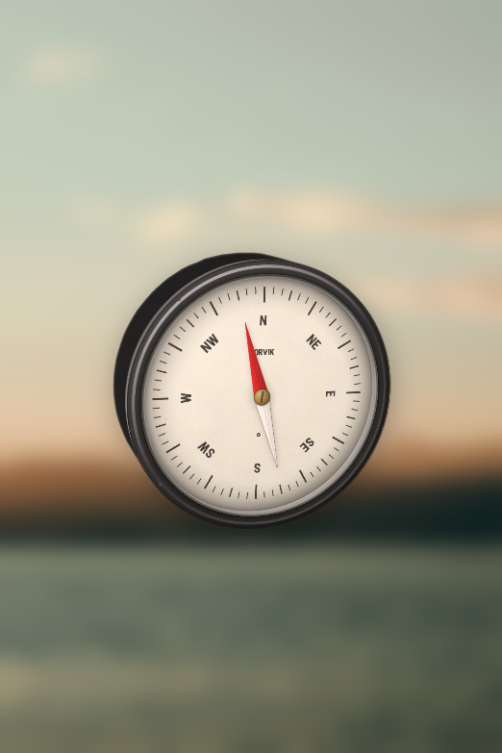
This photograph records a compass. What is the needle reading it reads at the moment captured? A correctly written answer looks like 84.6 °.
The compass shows 345 °
